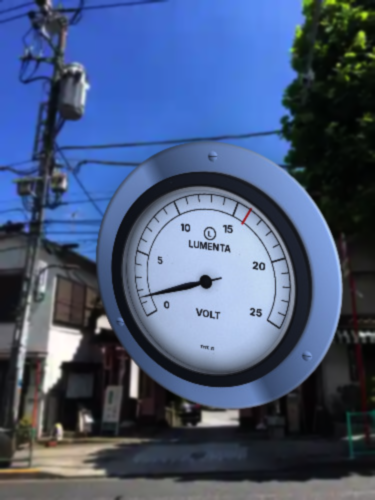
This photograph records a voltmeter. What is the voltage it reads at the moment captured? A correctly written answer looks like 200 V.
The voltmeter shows 1.5 V
